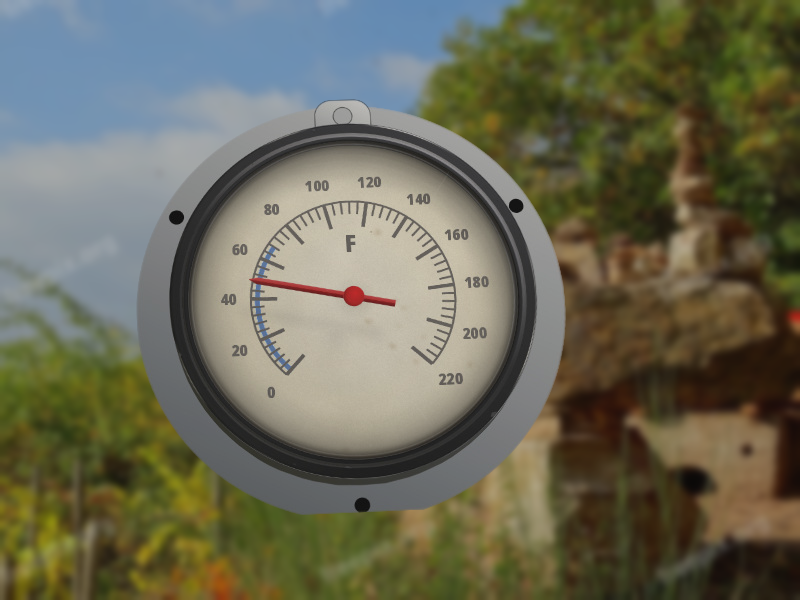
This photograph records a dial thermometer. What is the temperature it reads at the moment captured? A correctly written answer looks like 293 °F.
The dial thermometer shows 48 °F
